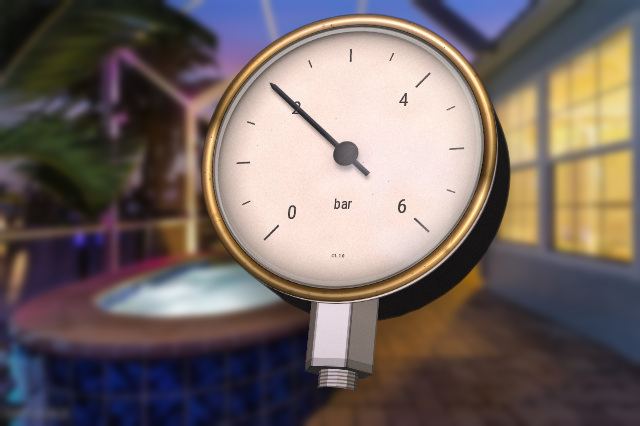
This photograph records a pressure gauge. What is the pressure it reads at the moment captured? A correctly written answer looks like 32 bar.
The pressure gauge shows 2 bar
